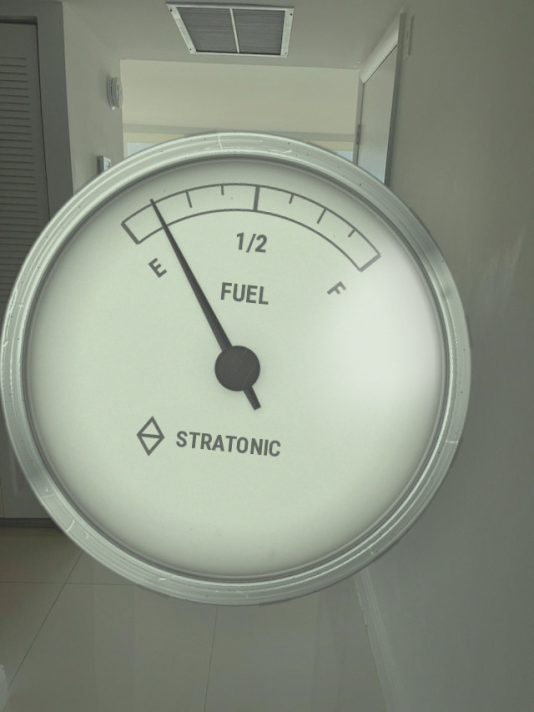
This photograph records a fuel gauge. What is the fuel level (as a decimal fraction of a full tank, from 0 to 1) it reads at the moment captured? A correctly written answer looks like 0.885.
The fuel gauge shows 0.125
